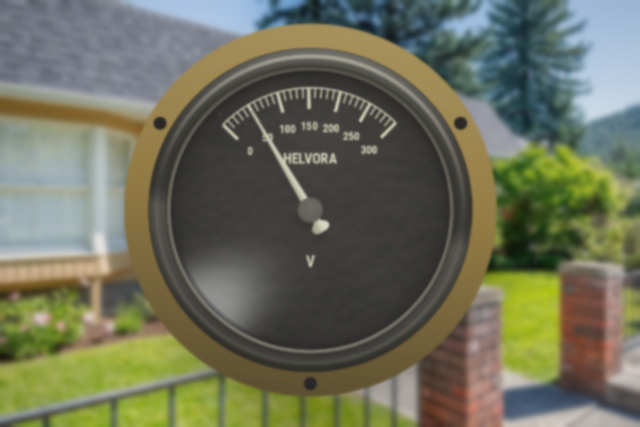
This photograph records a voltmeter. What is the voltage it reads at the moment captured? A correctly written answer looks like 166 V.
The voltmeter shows 50 V
